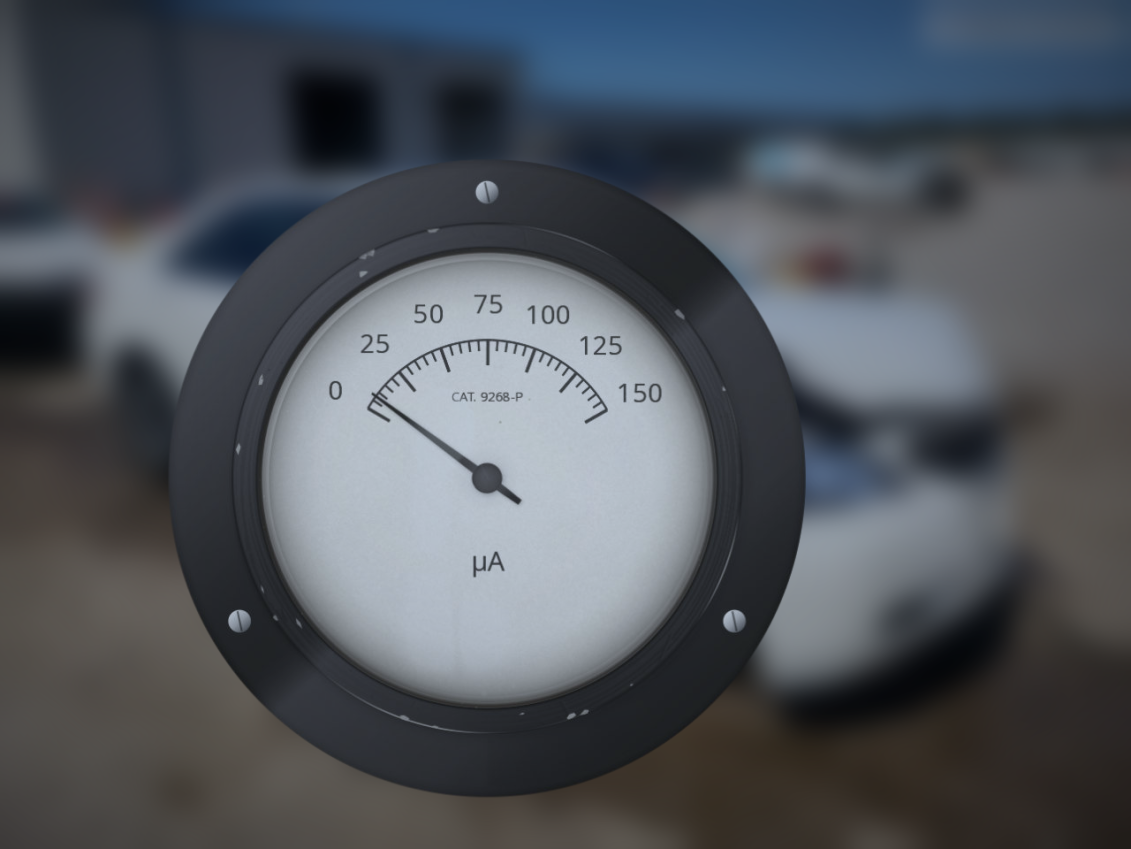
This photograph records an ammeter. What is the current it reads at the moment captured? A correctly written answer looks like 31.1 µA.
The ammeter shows 7.5 µA
